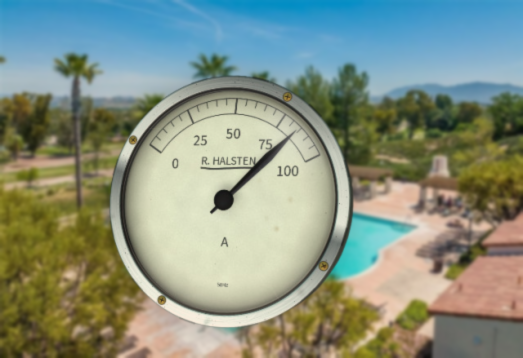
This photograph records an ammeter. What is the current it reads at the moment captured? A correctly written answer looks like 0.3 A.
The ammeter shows 85 A
